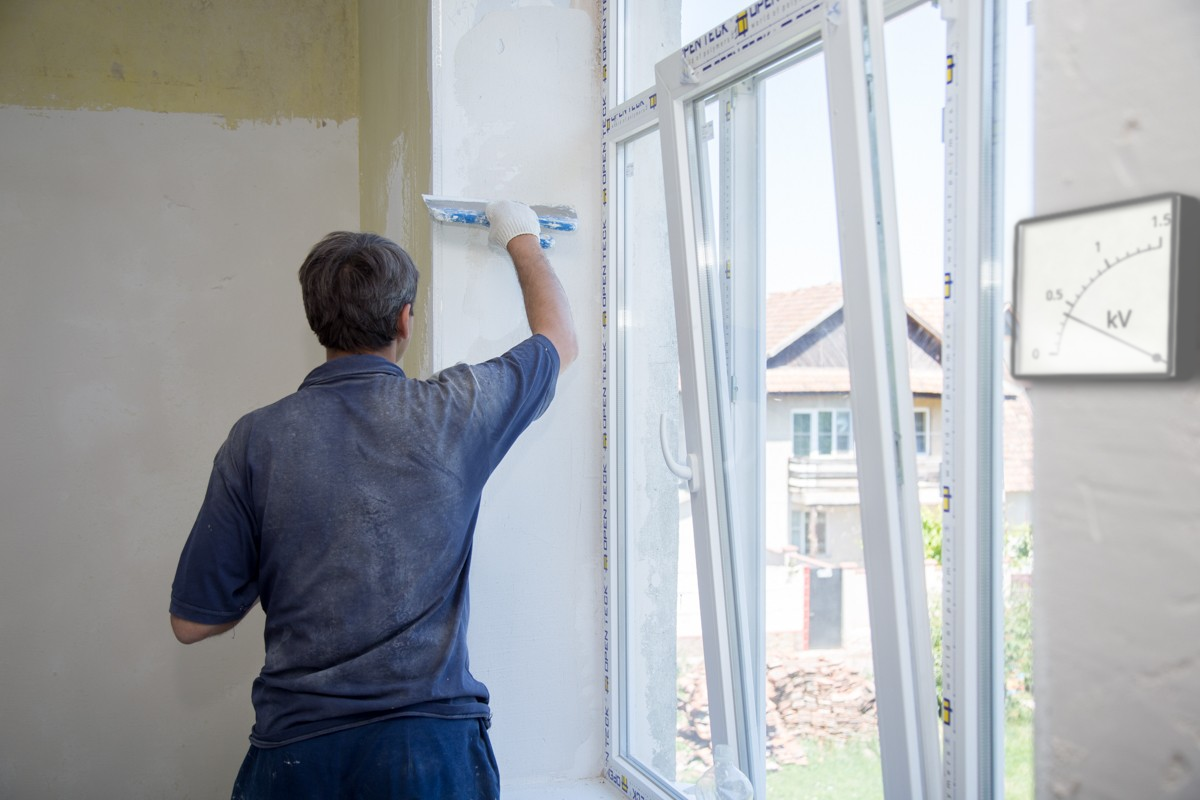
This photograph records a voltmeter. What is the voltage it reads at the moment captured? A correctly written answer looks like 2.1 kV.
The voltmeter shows 0.4 kV
